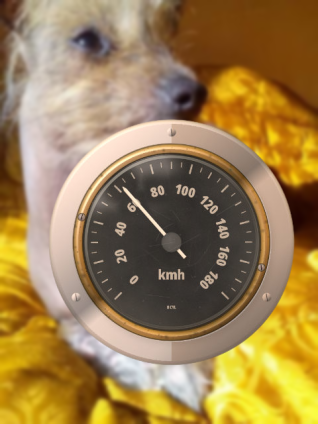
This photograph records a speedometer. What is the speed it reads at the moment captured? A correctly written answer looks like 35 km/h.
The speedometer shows 62.5 km/h
